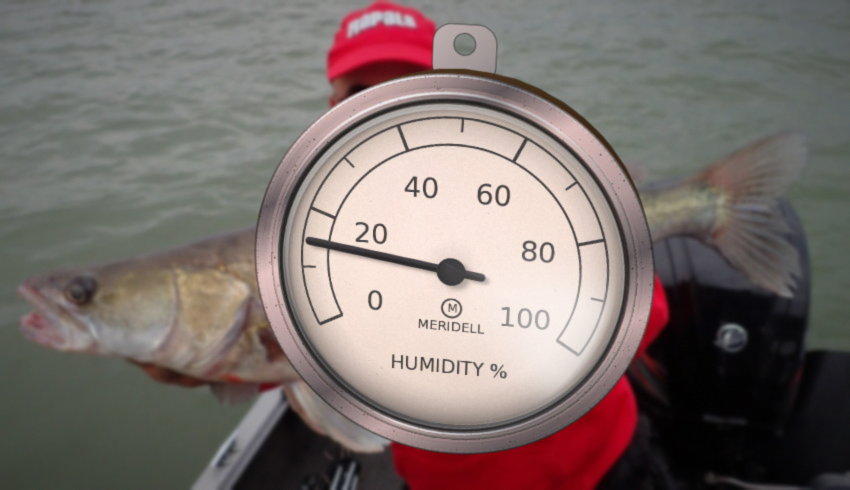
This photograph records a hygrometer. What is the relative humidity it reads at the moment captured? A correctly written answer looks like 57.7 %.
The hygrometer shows 15 %
